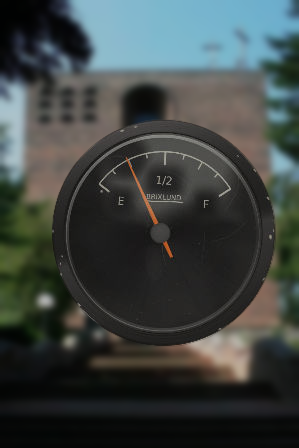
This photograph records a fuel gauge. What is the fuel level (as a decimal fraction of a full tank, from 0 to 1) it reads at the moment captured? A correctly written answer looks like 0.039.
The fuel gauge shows 0.25
